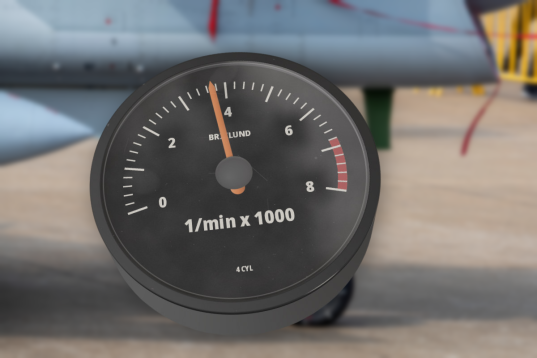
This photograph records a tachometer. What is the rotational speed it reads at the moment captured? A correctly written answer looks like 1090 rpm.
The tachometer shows 3700 rpm
